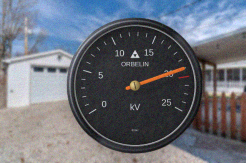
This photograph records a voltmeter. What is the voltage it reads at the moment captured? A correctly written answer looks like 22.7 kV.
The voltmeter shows 20 kV
